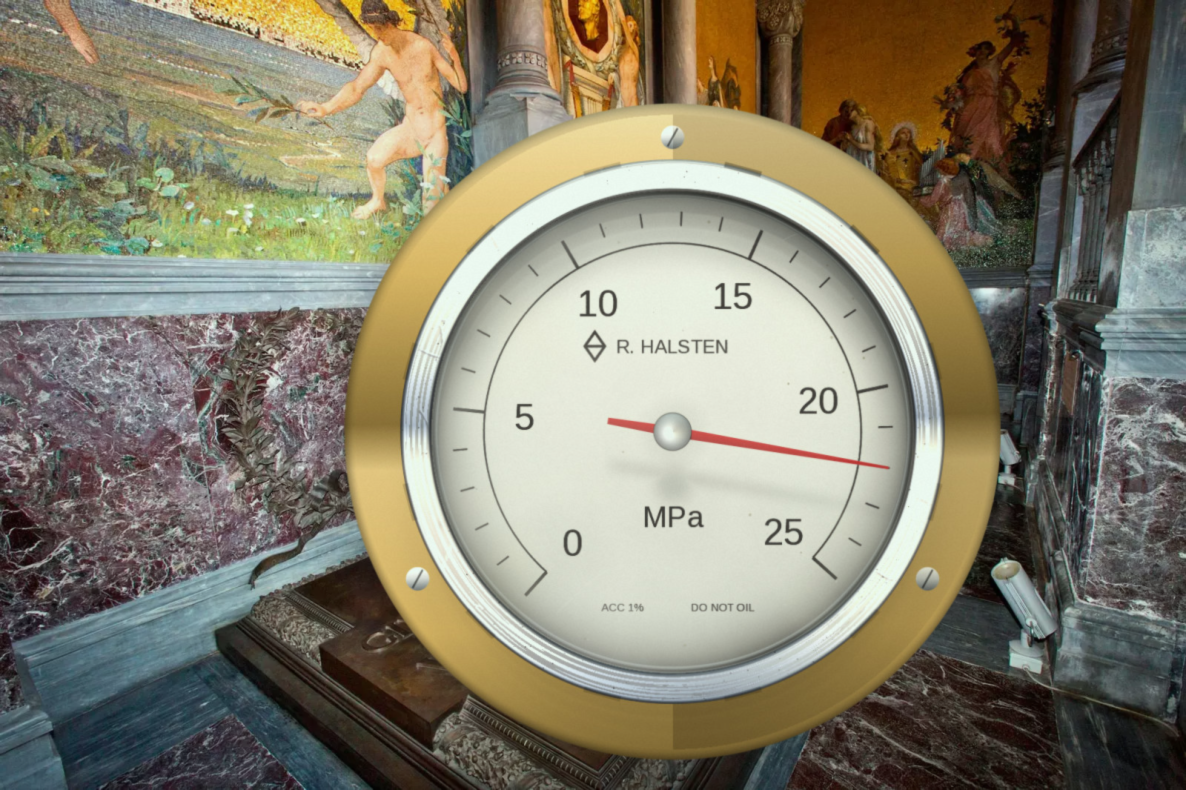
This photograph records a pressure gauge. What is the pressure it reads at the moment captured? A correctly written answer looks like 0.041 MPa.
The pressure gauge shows 22 MPa
